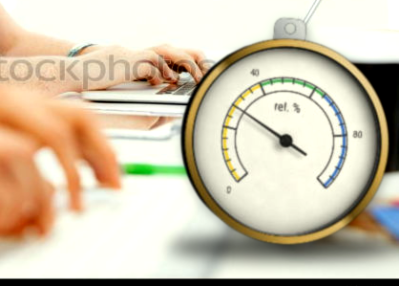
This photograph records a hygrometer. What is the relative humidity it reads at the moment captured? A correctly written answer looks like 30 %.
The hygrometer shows 28 %
